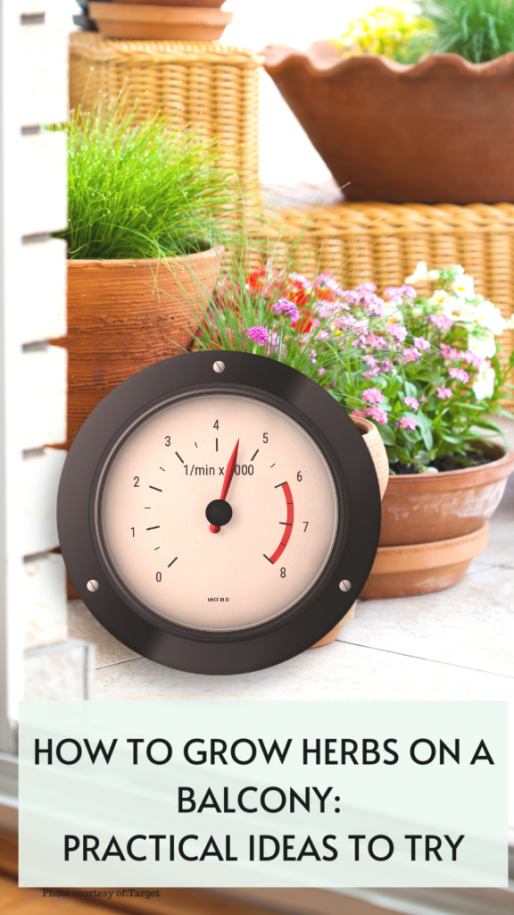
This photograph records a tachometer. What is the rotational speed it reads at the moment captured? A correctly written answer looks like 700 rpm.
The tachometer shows 4500 rpm
